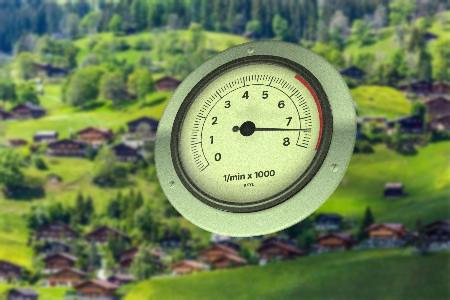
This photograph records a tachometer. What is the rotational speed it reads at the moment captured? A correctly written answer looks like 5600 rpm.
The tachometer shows 7500 rpm
